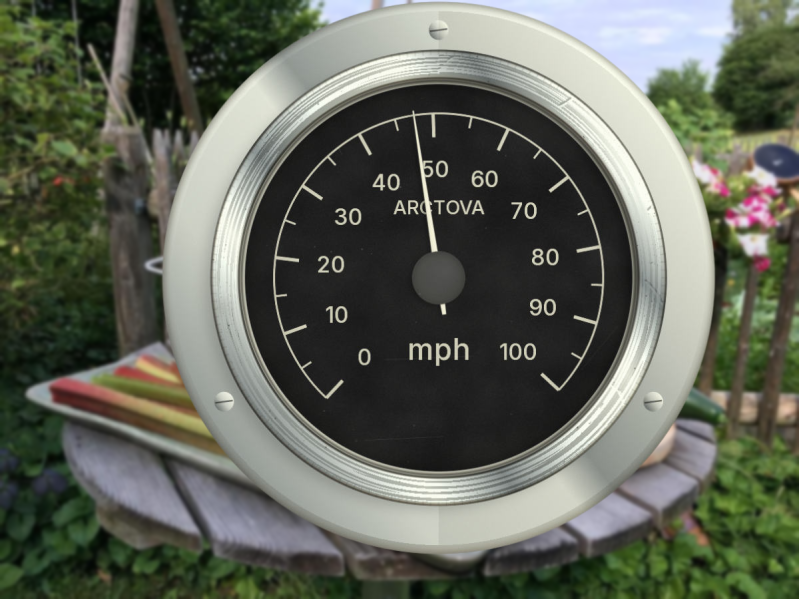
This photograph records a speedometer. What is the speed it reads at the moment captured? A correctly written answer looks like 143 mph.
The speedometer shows 47.5 mph
